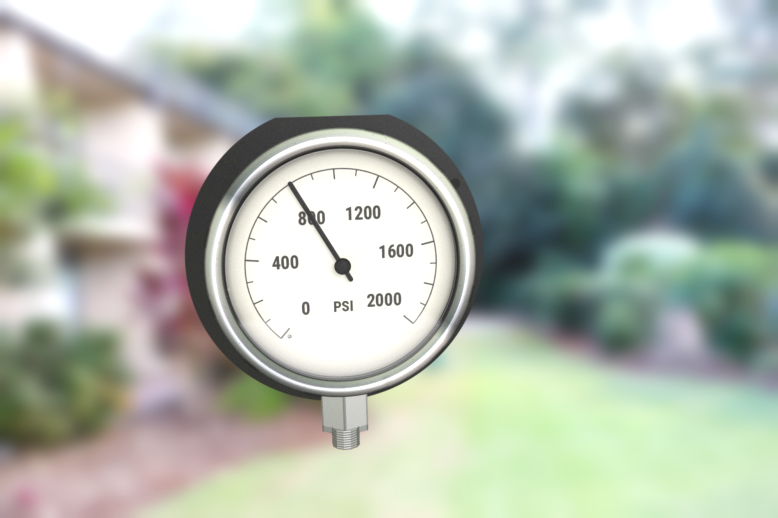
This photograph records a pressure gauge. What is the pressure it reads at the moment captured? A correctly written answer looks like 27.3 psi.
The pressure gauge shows 800 psi
